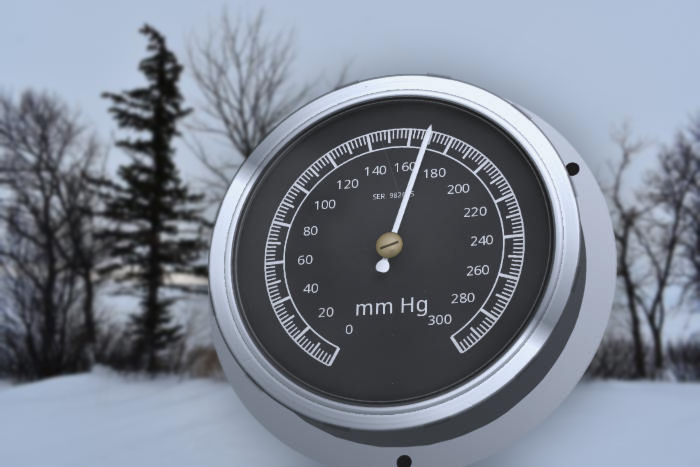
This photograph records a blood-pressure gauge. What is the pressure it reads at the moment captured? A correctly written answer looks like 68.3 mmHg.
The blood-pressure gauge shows 170 mmHg
